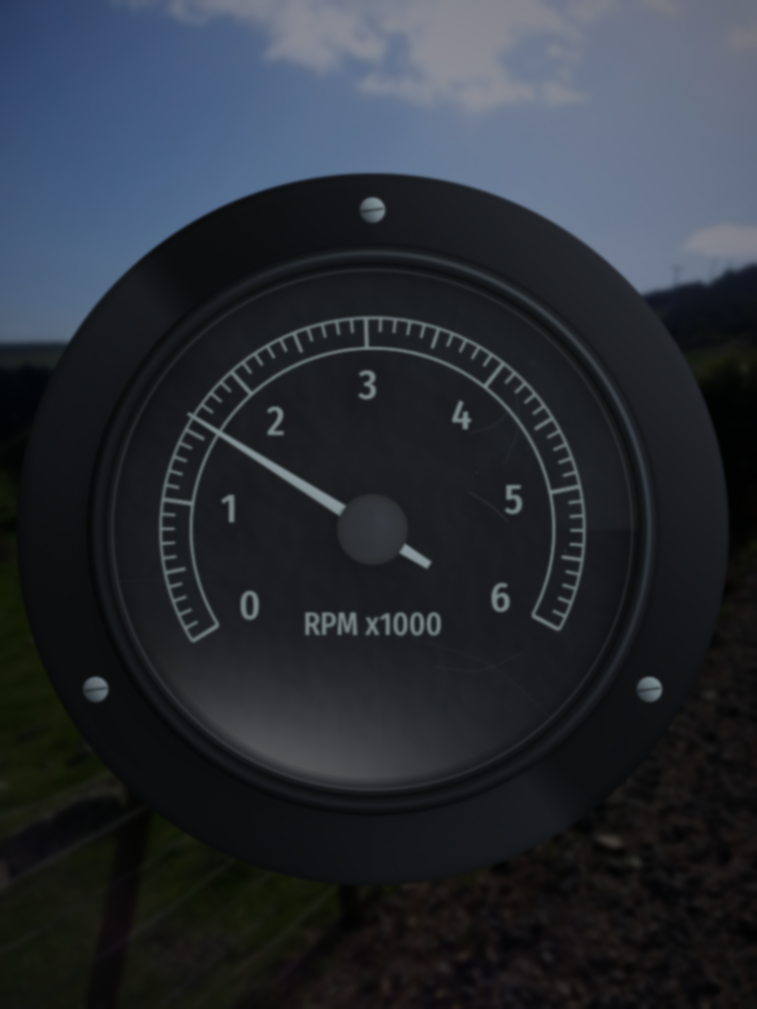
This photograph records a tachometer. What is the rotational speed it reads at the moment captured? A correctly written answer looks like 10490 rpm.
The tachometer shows 1600 rpm
